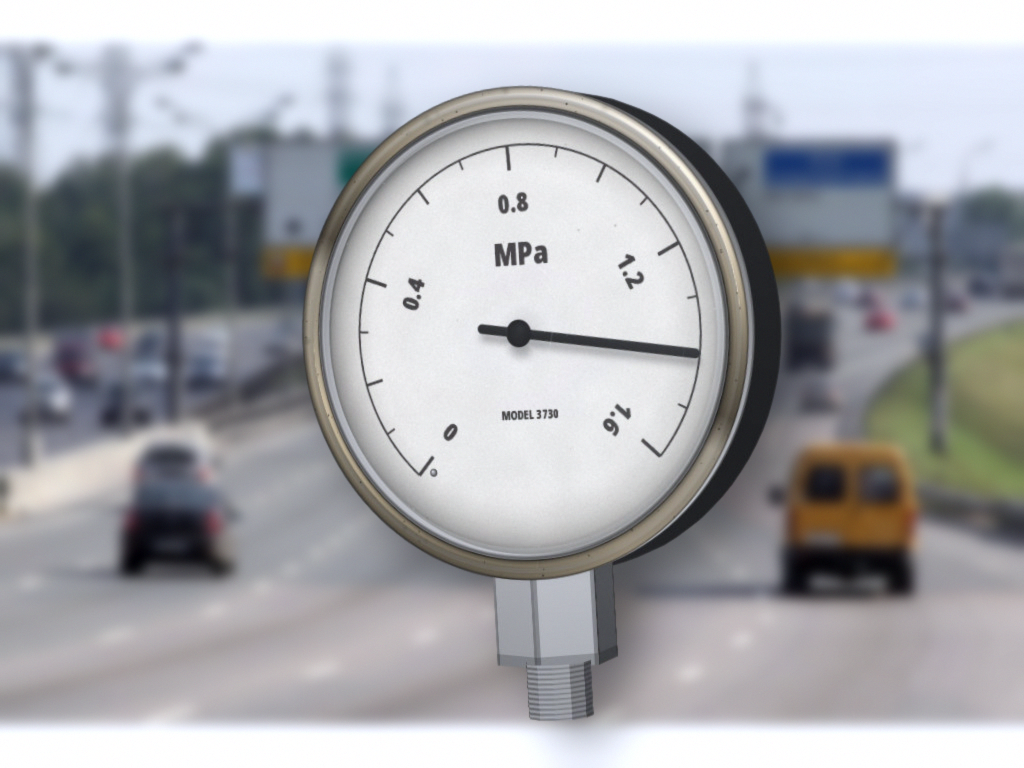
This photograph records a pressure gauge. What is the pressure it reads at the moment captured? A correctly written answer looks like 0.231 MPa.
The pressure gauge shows 1.4 MPa
